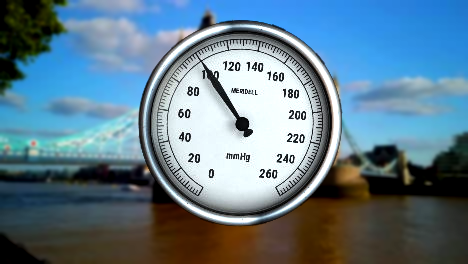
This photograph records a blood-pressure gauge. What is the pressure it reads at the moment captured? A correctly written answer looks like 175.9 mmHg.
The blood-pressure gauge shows 100 mmHg
